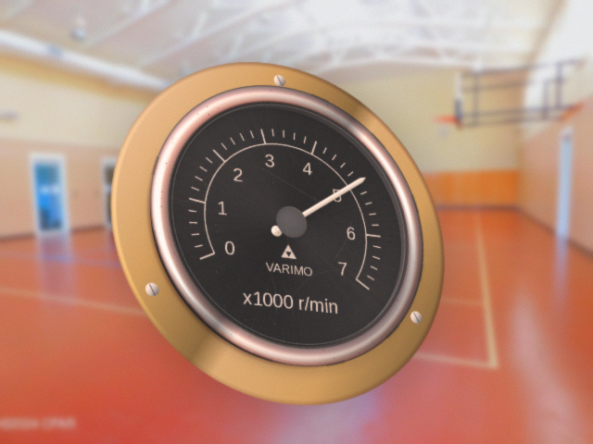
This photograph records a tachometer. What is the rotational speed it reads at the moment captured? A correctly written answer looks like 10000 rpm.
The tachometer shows 5000 rpm
